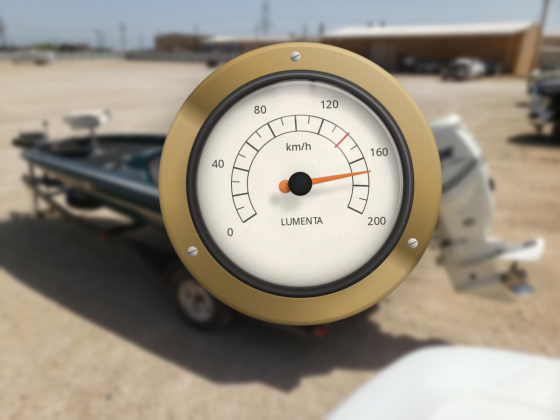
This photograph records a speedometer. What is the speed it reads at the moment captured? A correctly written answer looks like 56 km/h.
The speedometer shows 170 km/h
